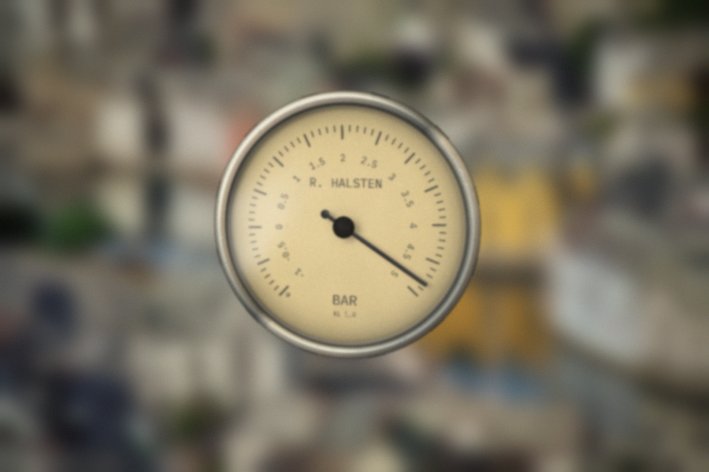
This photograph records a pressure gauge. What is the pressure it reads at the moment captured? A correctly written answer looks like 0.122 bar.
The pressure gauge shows 4.8 bar
